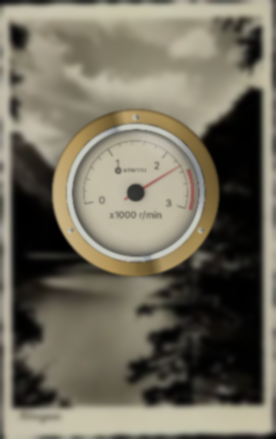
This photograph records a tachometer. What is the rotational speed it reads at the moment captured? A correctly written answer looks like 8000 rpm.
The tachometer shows 2300 rpm
